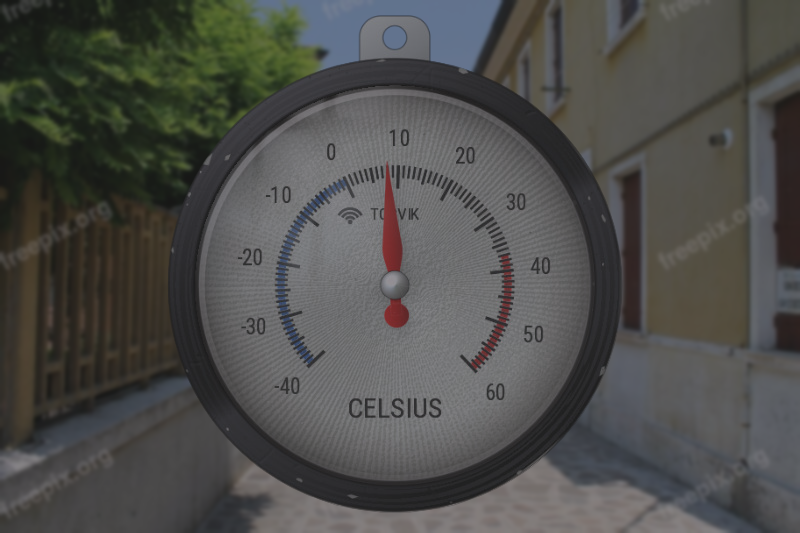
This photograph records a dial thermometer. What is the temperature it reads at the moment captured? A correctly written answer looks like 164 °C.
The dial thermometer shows 8 °C
